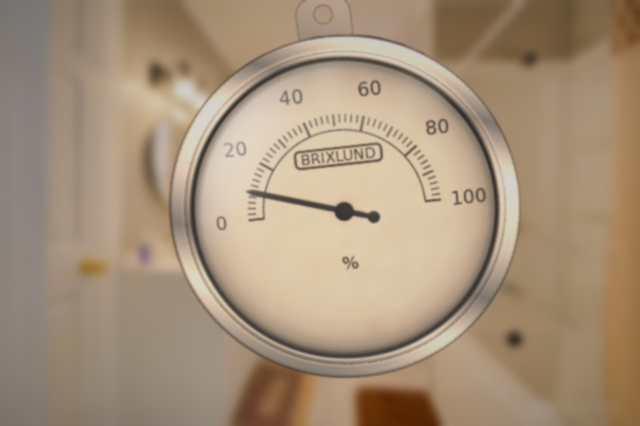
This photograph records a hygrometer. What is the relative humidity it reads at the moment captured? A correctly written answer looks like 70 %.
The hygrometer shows 10 %
